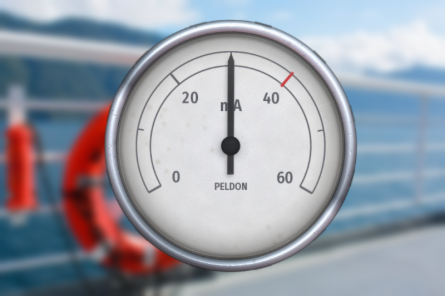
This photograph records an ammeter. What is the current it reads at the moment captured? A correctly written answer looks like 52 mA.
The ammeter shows 30 mA
